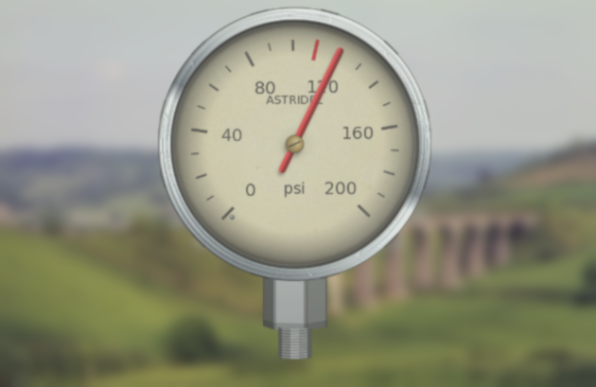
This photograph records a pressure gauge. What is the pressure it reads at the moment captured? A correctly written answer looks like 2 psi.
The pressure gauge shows 120 psi
